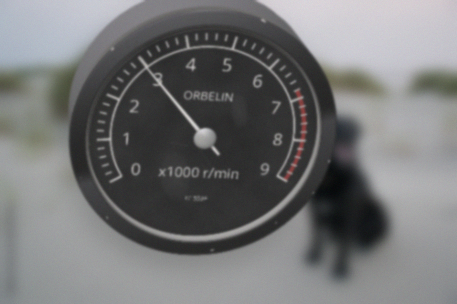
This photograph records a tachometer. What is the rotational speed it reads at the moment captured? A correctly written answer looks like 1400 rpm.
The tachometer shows 3000 rpm
